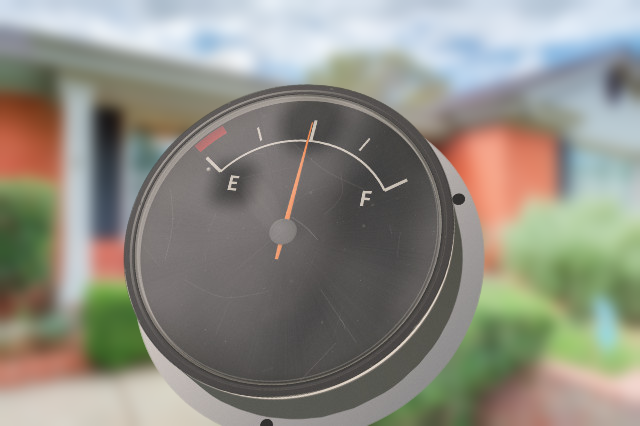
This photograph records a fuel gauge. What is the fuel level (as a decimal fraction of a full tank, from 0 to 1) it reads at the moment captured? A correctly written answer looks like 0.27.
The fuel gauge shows 0.5
